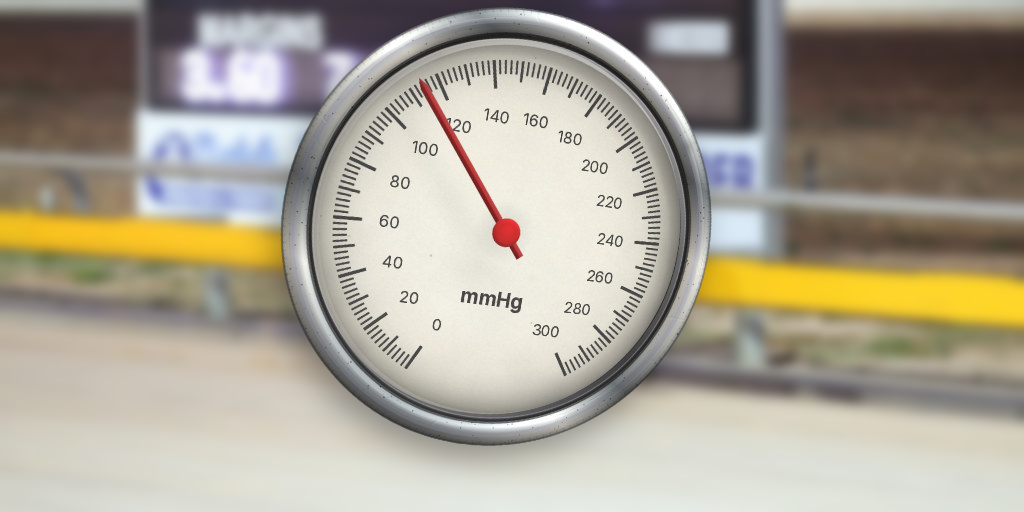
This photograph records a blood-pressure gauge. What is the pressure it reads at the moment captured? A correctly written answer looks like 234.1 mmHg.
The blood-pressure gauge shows 114 mmHg
